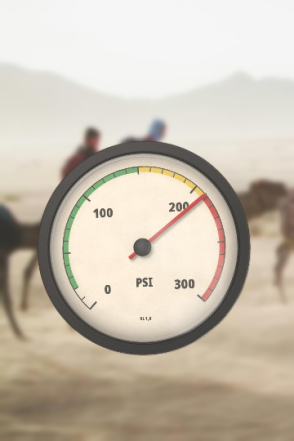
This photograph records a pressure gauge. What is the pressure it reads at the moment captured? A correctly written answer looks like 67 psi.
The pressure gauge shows 210 psi
